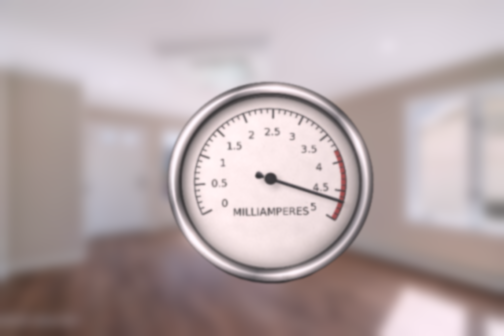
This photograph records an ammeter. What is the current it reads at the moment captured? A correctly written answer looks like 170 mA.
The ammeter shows 4.7 mA
